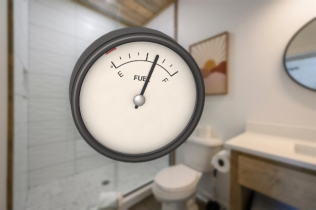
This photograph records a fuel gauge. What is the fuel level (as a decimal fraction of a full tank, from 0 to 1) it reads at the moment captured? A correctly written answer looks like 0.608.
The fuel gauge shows 0.625
